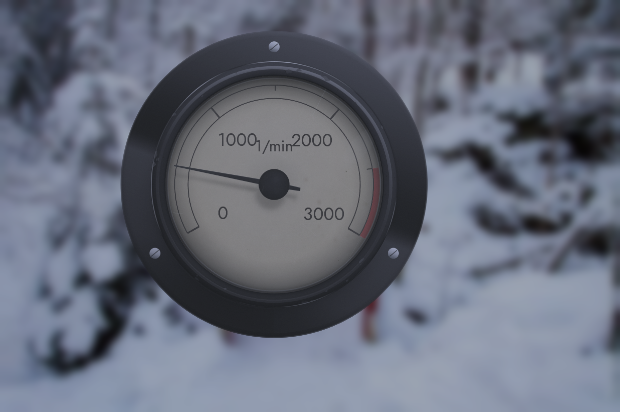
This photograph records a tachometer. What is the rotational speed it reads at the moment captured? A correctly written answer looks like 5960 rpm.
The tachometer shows 500 rpm
